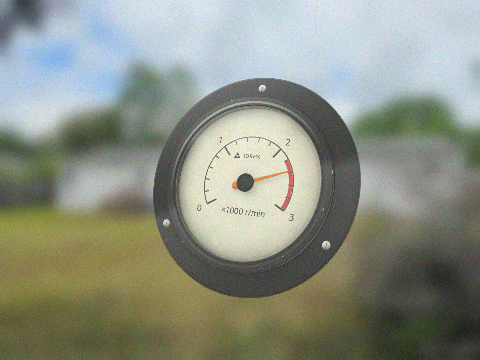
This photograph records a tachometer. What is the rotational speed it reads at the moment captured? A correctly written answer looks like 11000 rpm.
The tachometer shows 2400 rpm
